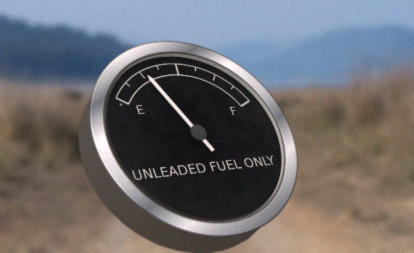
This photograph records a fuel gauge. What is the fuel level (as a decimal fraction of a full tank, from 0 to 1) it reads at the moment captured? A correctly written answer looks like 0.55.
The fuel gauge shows 0.25
